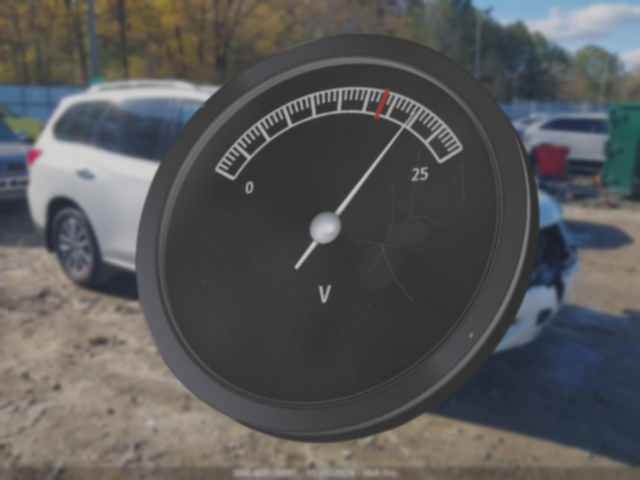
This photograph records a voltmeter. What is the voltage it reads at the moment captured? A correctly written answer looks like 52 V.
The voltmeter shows 20 V
